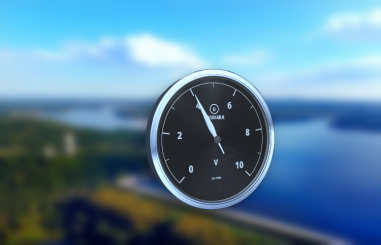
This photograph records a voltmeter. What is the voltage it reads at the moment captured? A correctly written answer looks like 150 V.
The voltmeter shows 4 V
